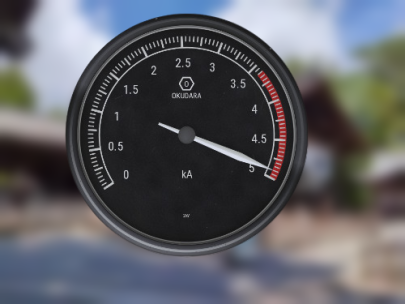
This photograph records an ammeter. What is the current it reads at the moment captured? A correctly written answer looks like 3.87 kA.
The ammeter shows 4.9 kA
